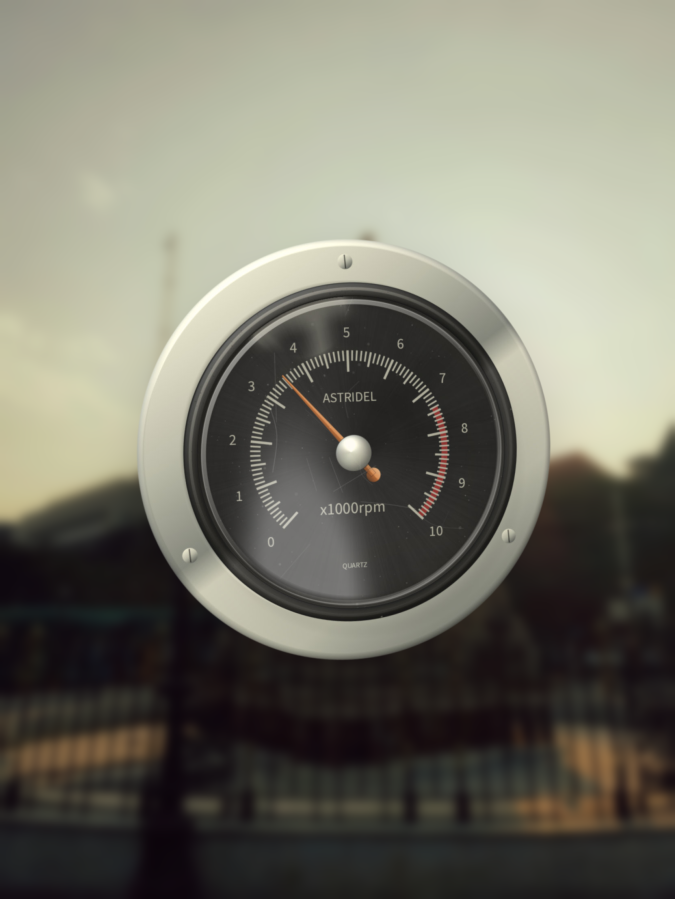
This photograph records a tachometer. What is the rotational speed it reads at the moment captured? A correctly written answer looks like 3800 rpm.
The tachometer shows 3500 rpm
